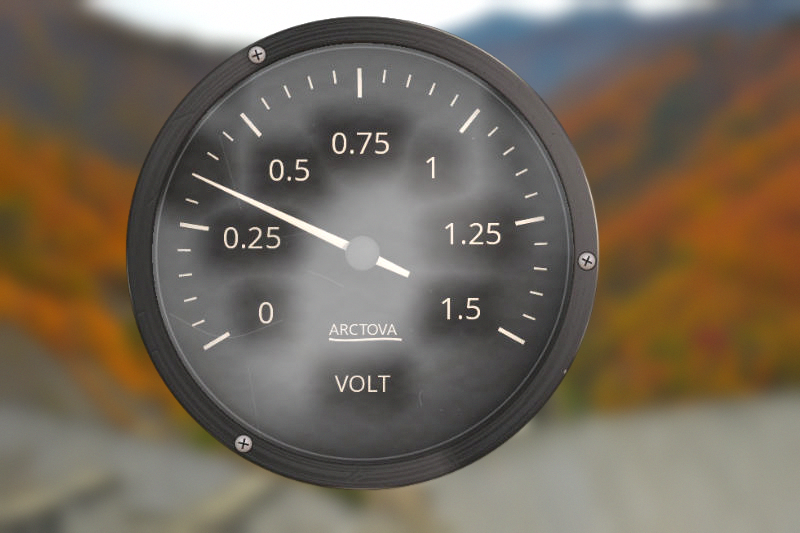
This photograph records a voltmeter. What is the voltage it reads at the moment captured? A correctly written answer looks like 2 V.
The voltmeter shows 0.35 V
